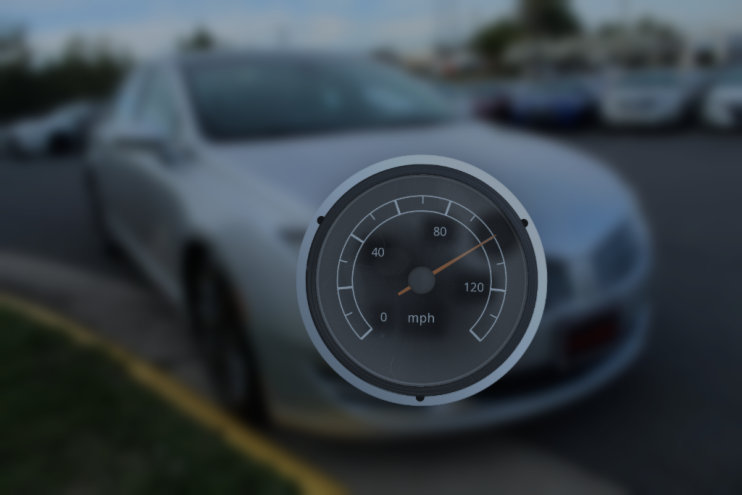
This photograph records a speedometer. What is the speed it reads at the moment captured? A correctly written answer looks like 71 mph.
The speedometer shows 100 mph
